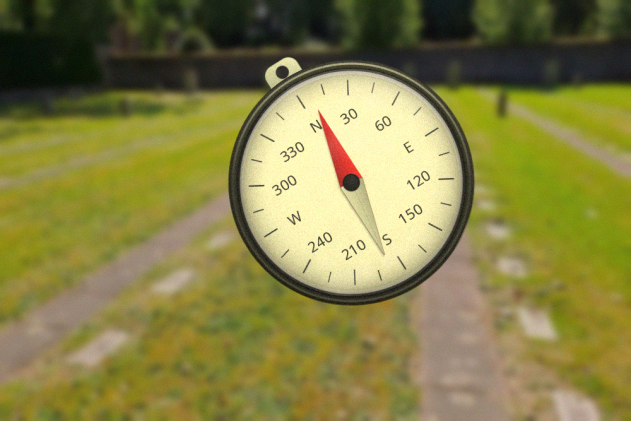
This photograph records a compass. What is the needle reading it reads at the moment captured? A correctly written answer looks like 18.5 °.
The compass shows 7.5 °
